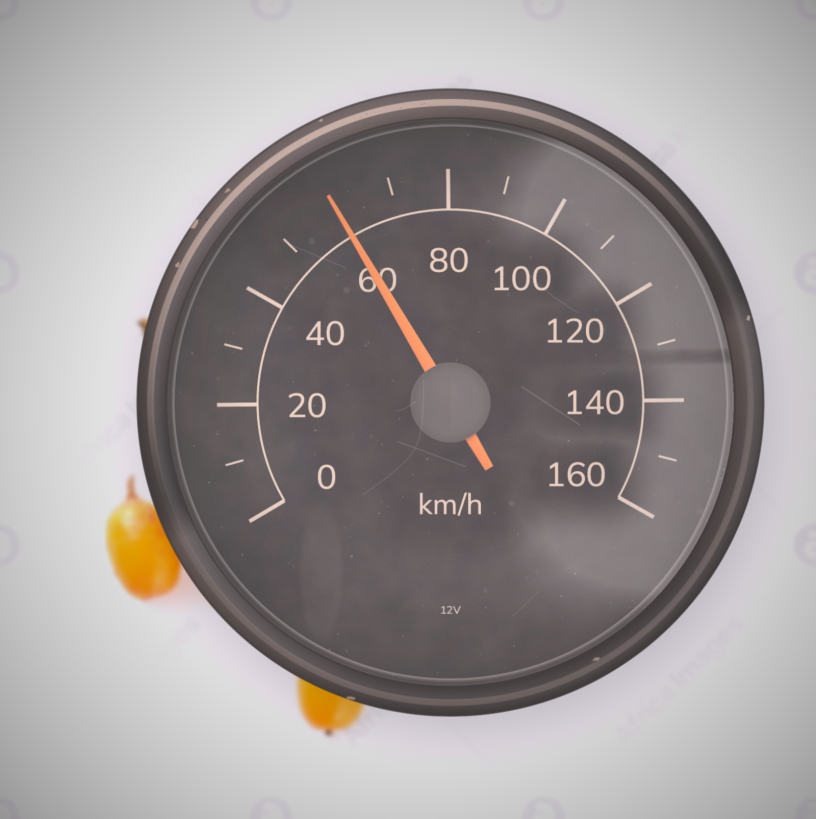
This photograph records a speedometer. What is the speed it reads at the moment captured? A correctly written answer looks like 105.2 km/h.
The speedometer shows 60 km/h
